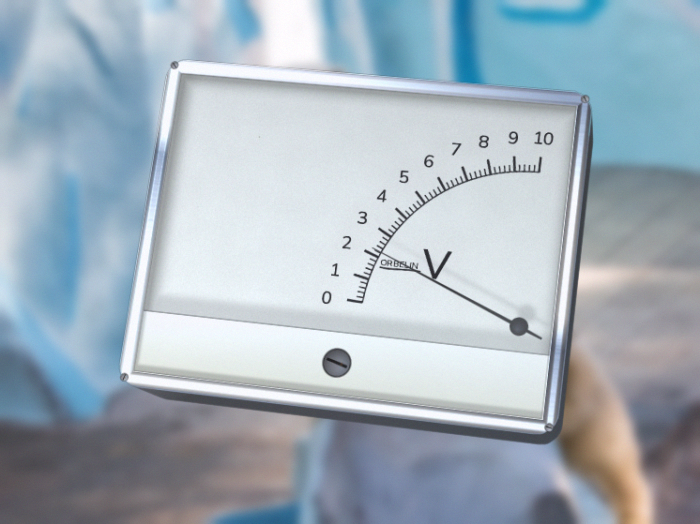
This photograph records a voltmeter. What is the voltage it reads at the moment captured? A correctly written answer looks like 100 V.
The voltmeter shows 2.2 V
